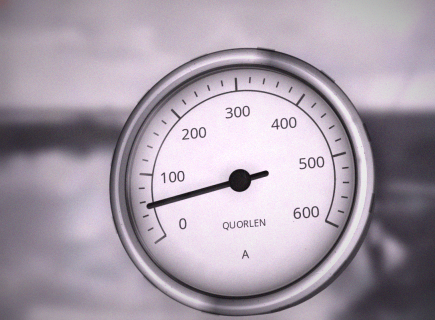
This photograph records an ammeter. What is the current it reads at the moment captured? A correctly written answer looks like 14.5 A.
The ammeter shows 50 A
